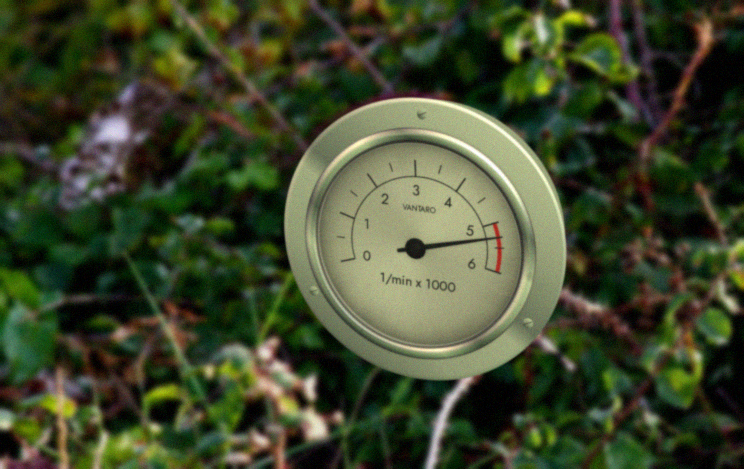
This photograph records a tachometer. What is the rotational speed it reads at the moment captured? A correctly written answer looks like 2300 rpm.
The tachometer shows 5250 rpm
